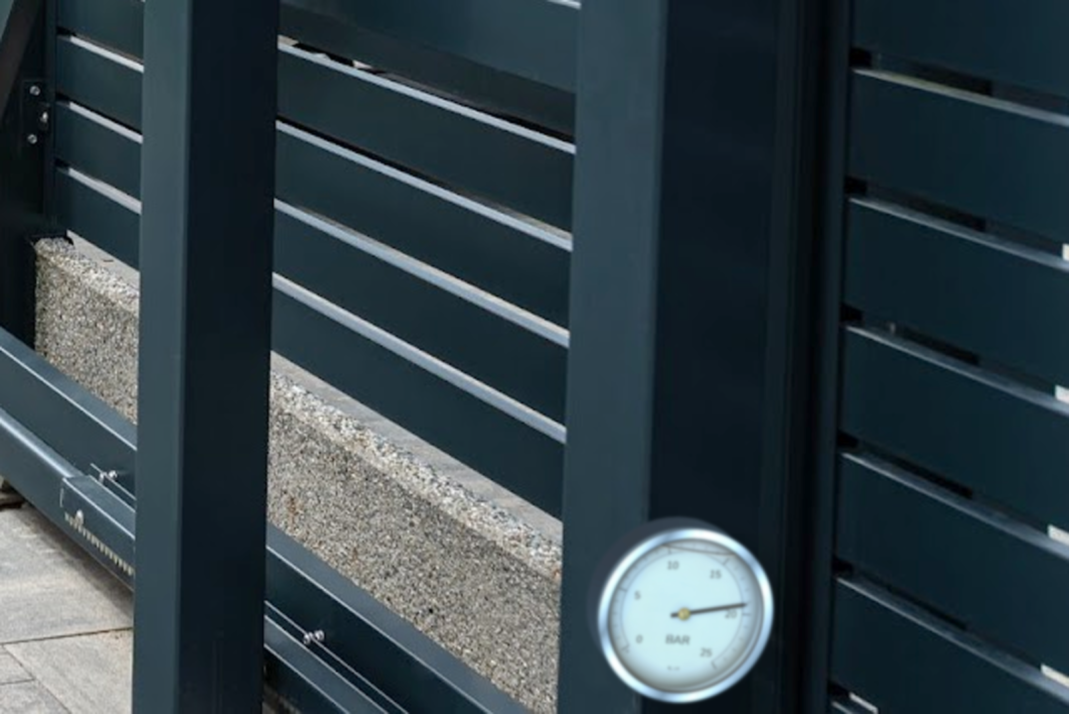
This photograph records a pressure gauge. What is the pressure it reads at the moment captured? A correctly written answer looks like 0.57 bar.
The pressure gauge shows 19 bar
